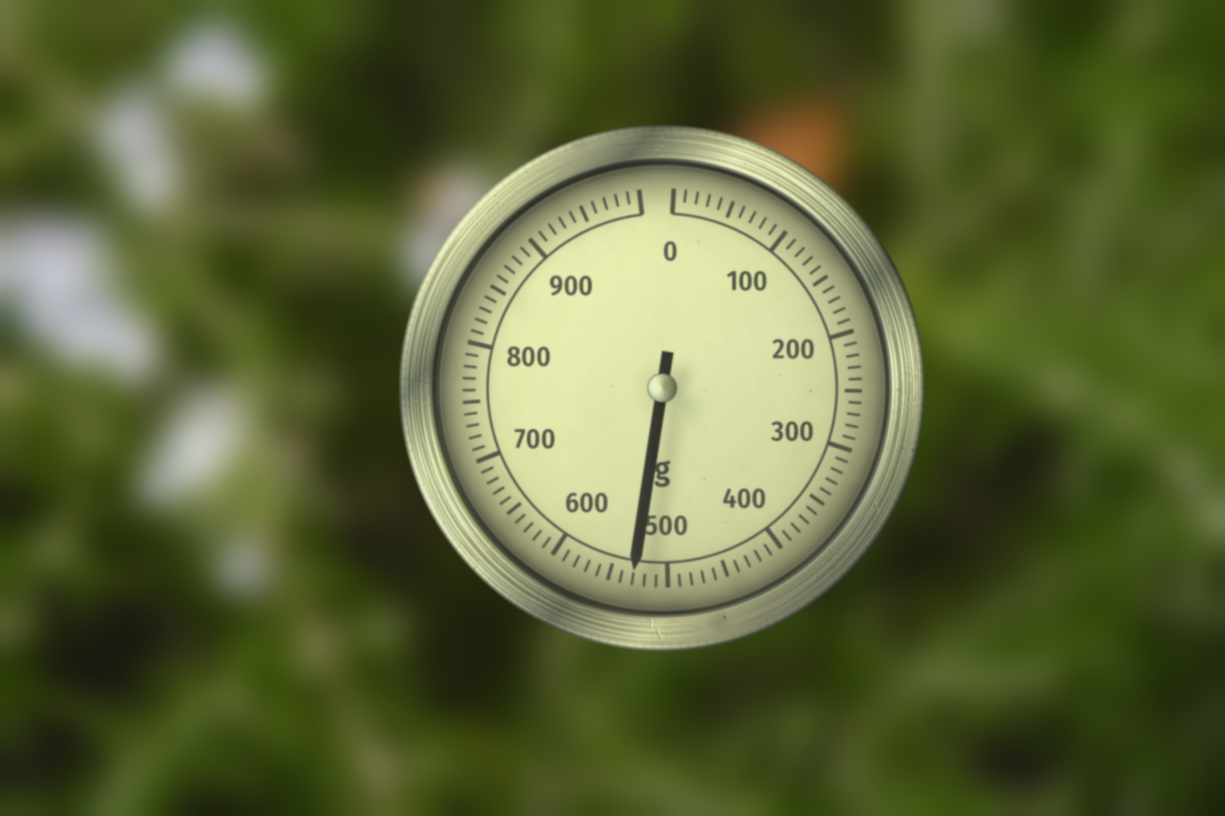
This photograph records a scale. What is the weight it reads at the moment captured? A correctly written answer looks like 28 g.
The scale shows 530 g
